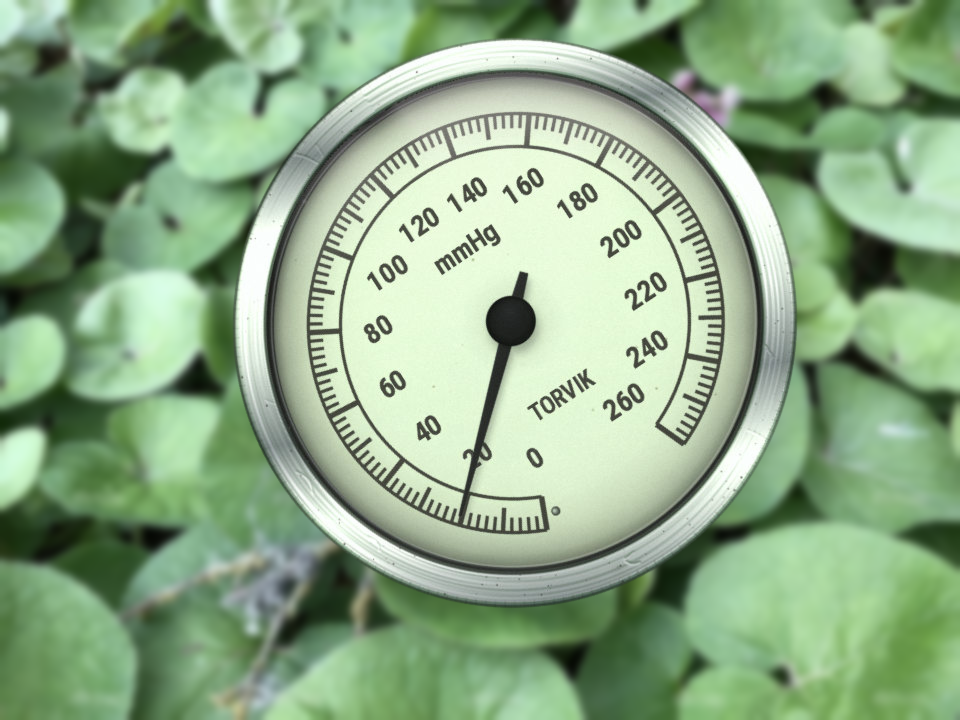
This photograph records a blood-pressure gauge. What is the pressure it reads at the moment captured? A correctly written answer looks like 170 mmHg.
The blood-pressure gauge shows 20 mmHg
